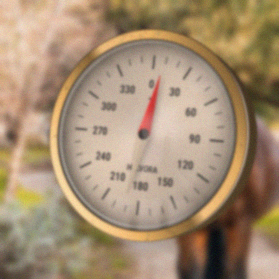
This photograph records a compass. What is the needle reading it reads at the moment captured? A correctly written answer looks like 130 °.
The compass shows 10 °
